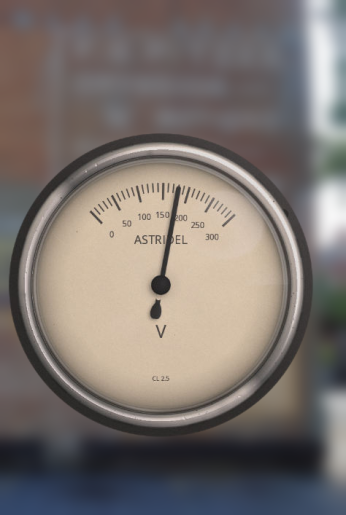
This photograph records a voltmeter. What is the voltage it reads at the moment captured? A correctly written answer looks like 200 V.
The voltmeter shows 180 V
